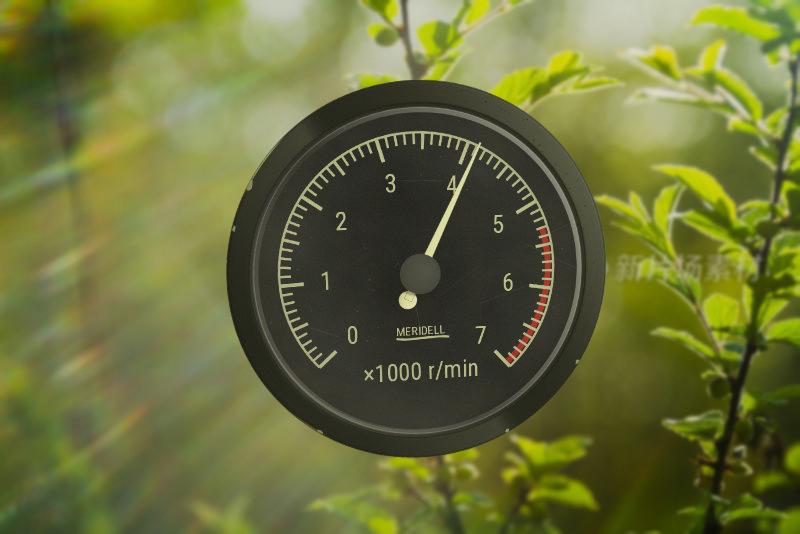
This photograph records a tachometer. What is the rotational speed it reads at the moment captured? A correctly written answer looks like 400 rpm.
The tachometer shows 4100 rpm
